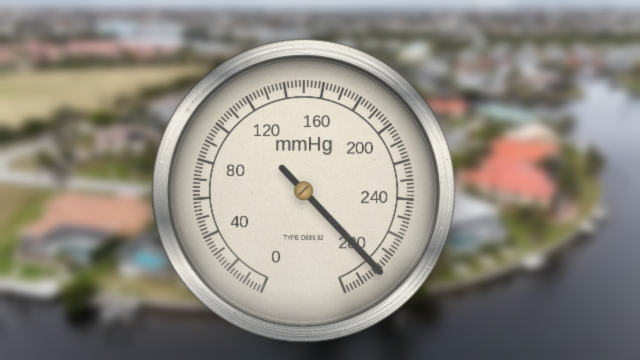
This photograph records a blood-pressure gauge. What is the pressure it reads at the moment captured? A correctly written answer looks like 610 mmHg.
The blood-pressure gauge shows 280 mmHg
